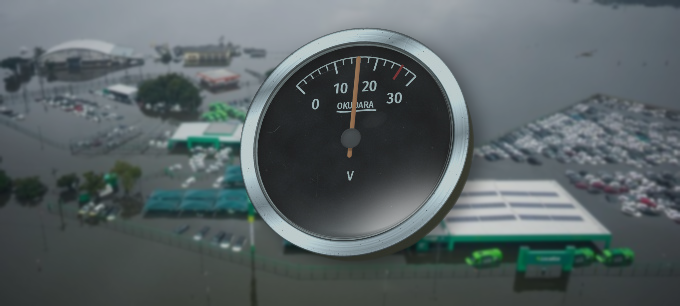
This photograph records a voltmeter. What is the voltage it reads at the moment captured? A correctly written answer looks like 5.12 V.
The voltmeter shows 16 V
